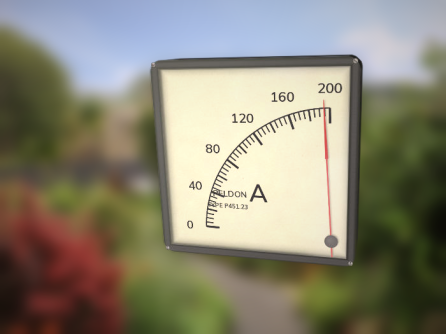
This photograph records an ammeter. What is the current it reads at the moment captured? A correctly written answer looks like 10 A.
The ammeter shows 195 A
